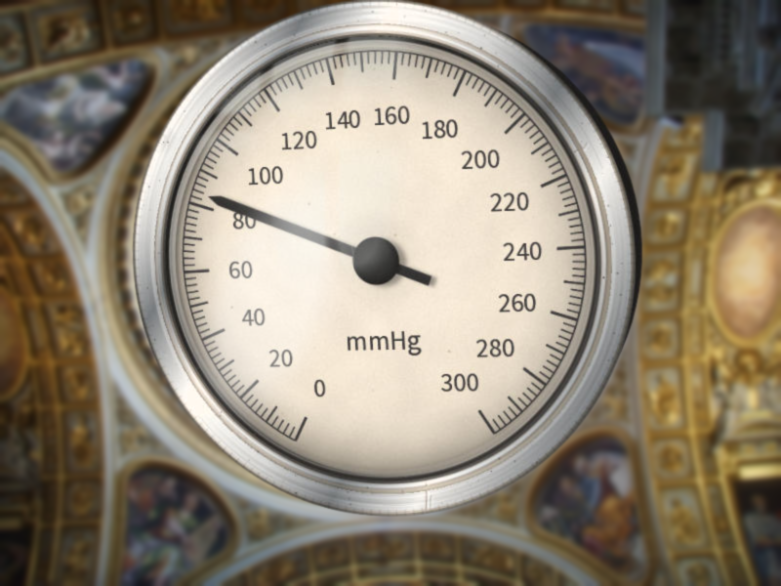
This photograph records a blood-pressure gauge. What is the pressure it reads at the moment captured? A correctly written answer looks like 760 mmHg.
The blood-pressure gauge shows 84 mmHg
